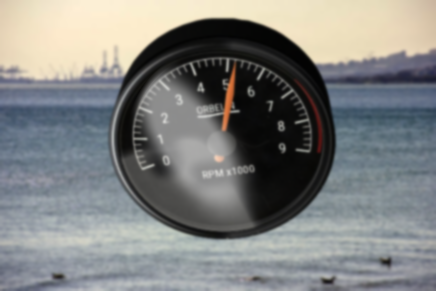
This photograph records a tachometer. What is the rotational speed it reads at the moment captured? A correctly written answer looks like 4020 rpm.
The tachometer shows 5200 rpm
